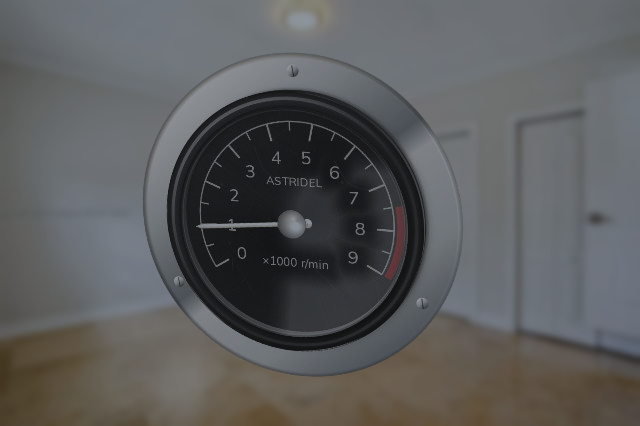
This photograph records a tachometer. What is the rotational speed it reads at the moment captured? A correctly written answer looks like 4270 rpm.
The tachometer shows 1000 rpm
